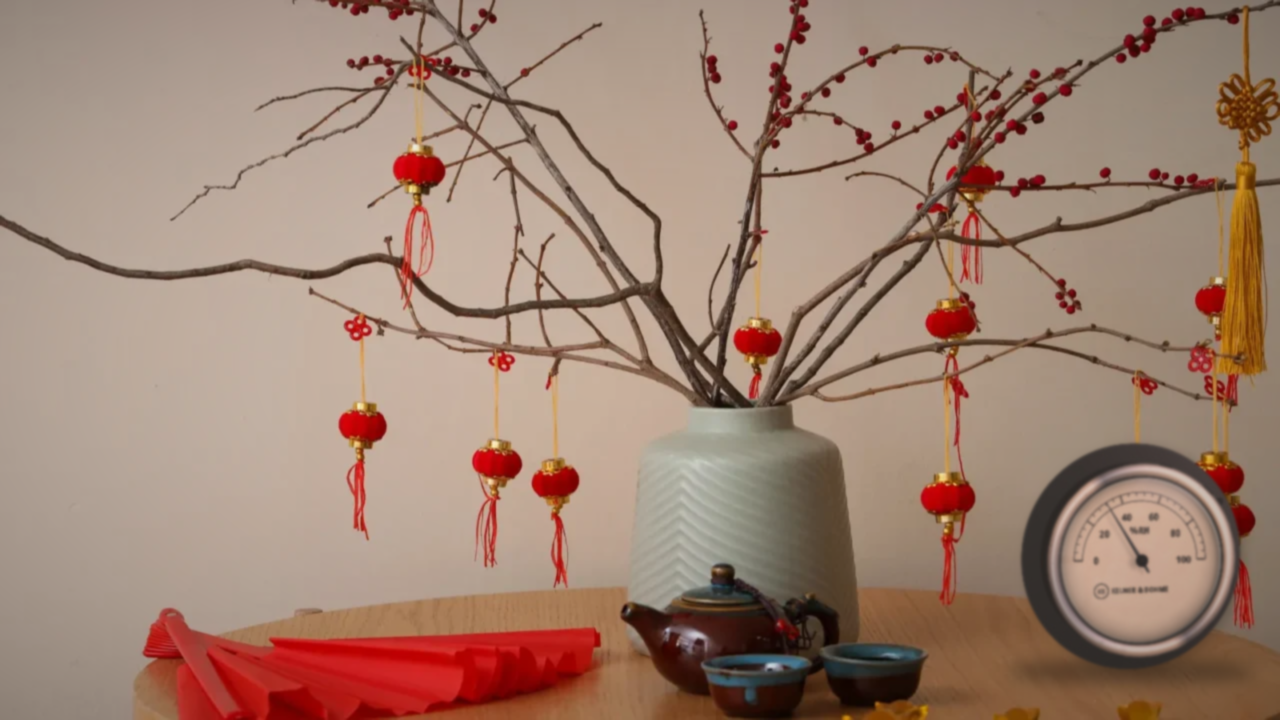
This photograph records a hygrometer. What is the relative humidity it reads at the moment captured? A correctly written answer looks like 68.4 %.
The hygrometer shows 32 %
